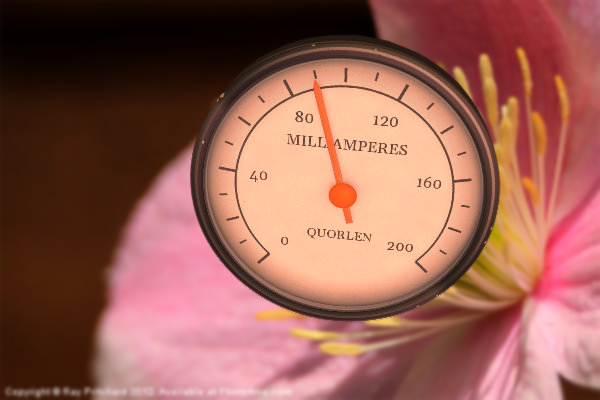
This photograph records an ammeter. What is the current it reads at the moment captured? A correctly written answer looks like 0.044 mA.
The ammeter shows 90 mA
